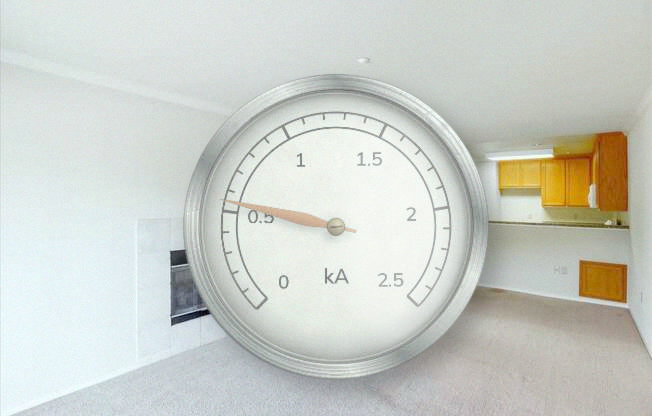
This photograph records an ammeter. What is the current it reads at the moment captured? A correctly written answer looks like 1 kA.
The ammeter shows 0.55 kA
